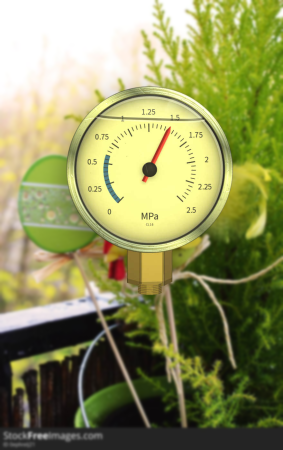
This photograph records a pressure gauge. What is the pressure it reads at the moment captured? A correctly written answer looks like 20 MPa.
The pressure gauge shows 1.5 MPa
